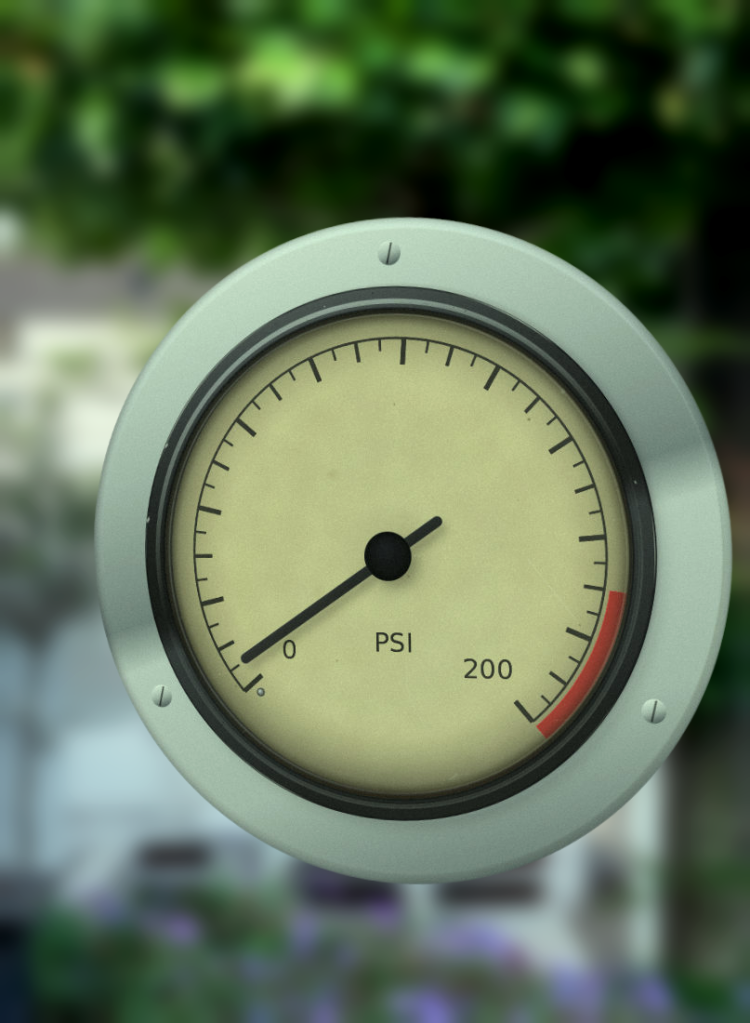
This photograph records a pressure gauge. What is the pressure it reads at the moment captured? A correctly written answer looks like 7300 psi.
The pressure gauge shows 5 psi
